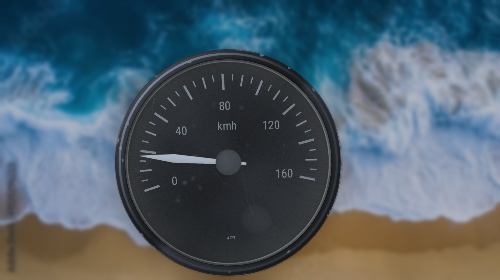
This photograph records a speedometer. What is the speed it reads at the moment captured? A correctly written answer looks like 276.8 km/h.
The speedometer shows 17.5 km/h
